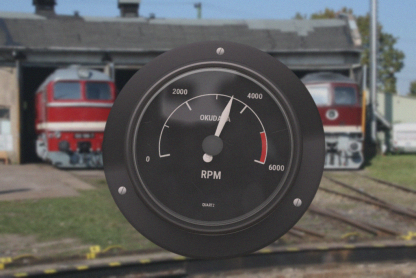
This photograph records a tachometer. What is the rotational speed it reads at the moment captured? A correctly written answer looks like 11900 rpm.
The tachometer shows 3500 rpm
